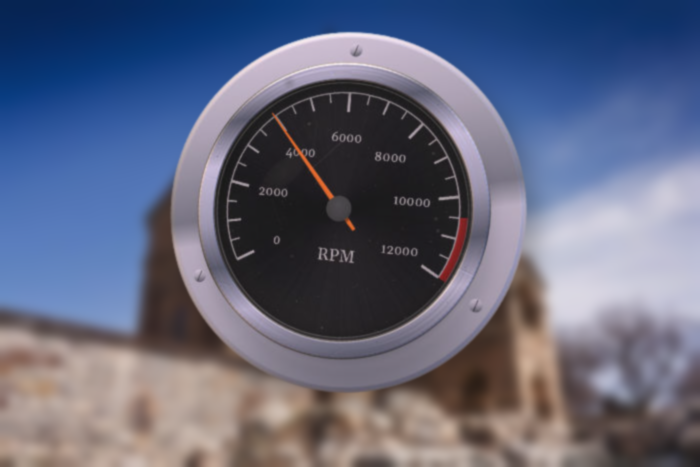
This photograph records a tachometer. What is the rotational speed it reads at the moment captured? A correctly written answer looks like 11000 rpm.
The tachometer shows 4000 rpm
